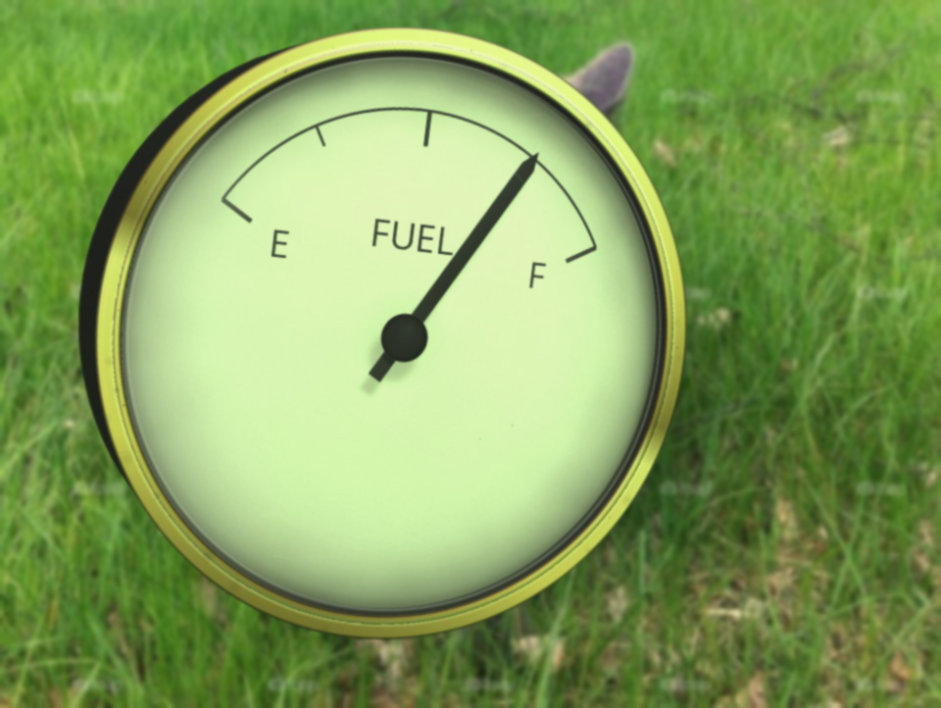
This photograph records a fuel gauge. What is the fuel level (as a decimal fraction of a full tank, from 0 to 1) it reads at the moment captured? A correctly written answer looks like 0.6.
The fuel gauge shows 0.75
